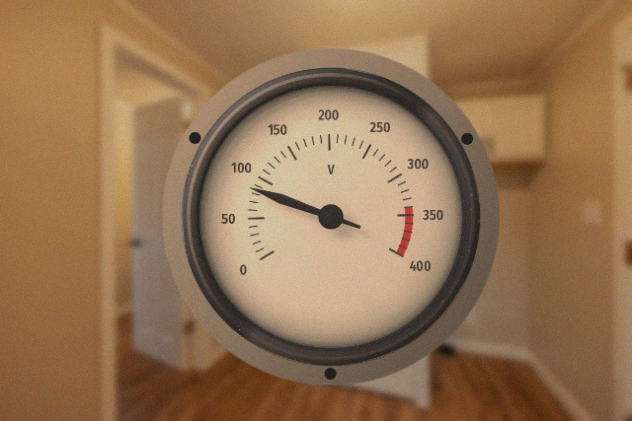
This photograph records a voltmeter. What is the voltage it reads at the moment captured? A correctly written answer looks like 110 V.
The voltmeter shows 85 V
